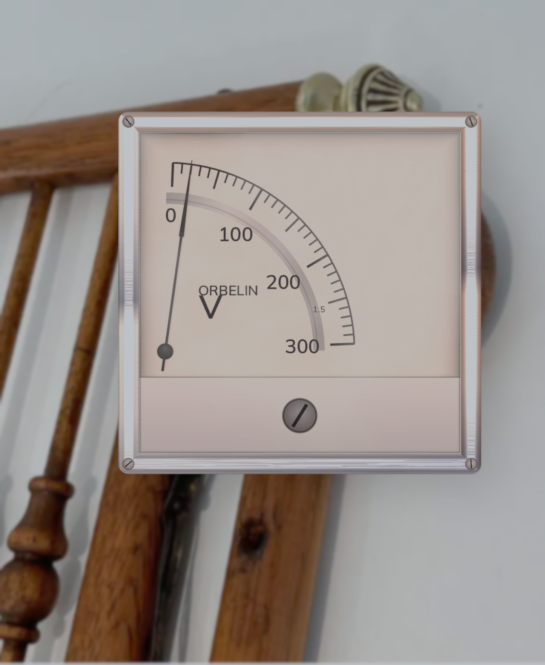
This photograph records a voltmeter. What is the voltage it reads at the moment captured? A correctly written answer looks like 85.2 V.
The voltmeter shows 20 V
